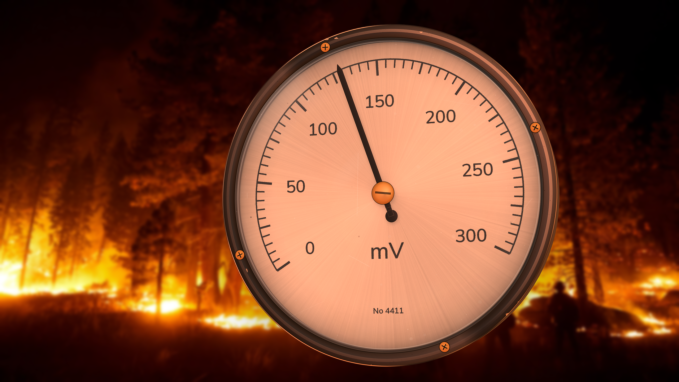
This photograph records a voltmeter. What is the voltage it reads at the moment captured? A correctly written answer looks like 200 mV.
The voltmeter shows 130 mV
